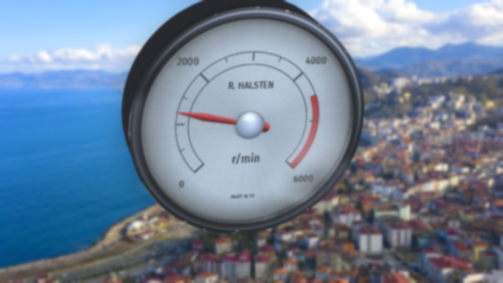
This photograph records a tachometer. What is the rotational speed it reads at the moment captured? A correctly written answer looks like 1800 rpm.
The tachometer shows 1250 rpm
